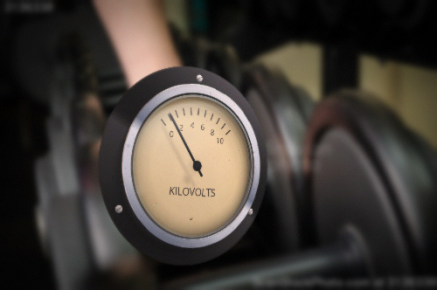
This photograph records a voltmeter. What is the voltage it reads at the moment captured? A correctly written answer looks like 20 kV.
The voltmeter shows 1 kV
